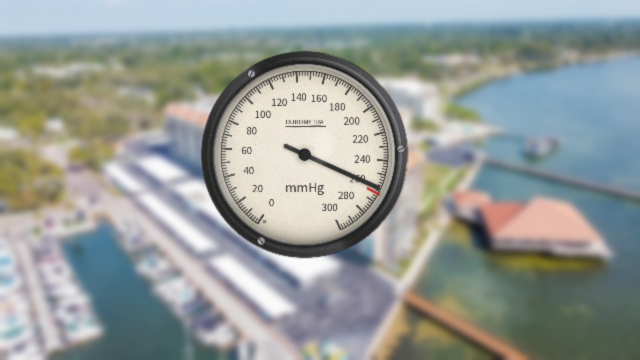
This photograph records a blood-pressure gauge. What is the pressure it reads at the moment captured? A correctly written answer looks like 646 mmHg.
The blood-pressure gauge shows 260 mmHg
